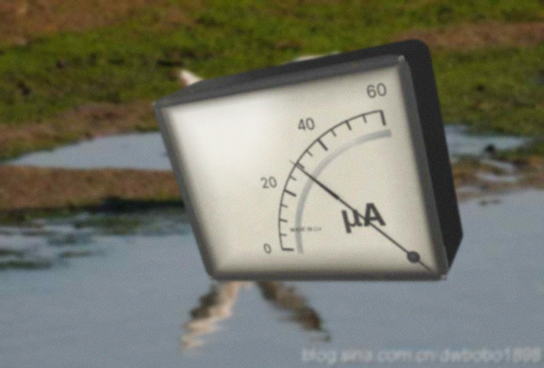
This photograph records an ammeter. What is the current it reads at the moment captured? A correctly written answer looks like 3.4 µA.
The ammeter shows 30 µA
